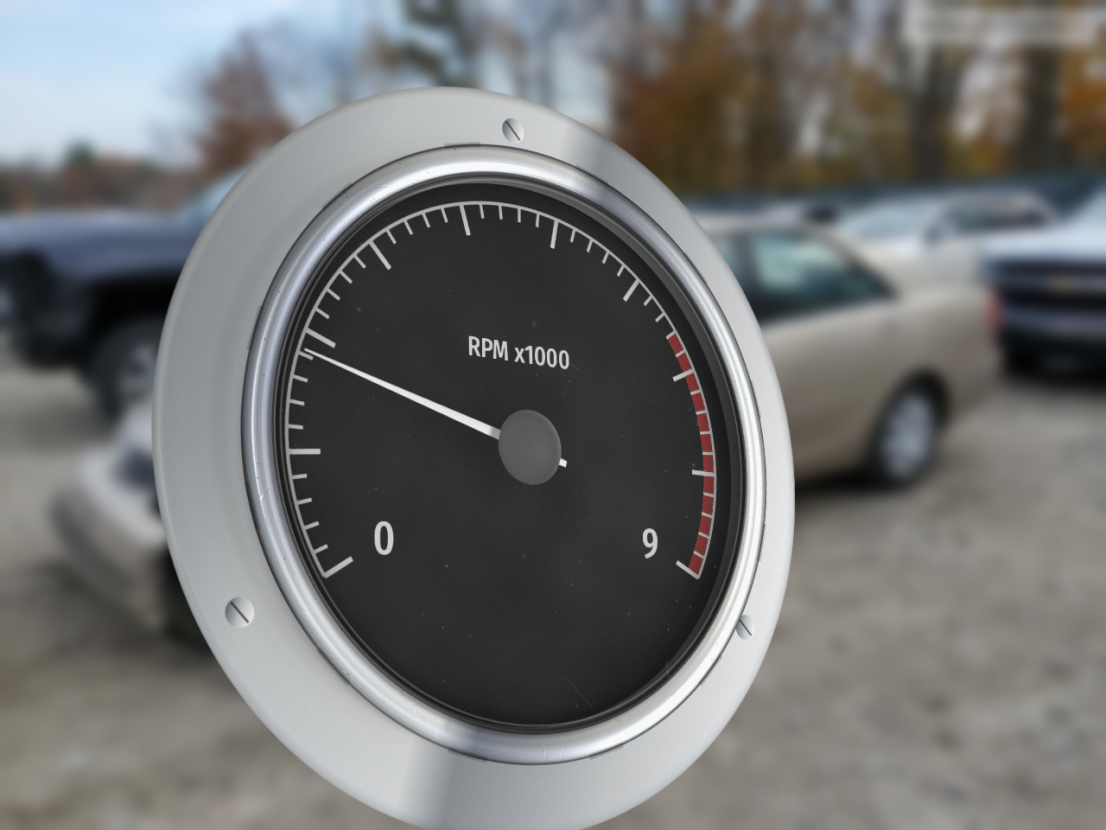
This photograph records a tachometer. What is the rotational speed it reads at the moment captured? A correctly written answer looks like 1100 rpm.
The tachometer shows 1800 rpm
